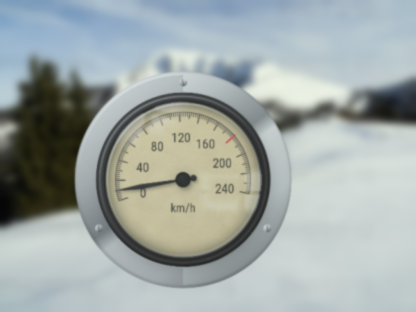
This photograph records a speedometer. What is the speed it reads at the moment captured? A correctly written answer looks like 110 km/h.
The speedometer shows 10 km/h
